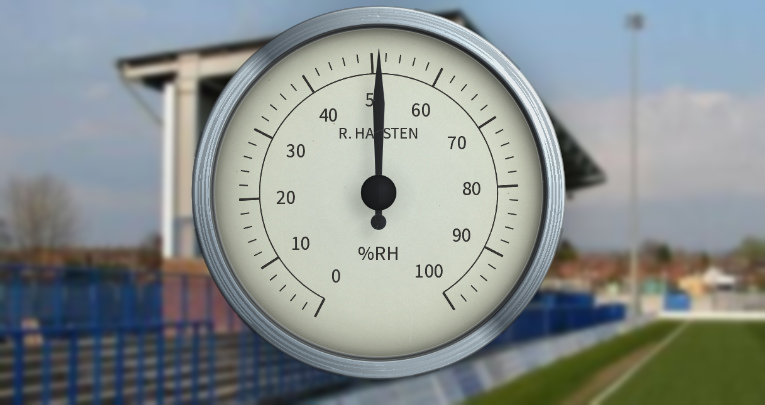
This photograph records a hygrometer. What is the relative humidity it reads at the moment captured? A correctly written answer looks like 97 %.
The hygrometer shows 51 %
